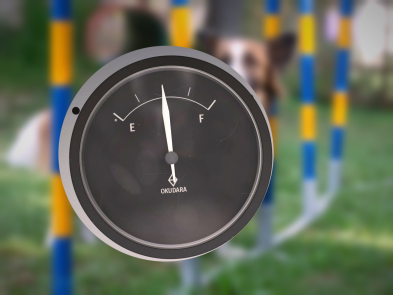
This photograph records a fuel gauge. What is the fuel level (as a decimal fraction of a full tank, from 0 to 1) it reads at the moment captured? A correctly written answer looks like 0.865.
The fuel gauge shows 0.5
